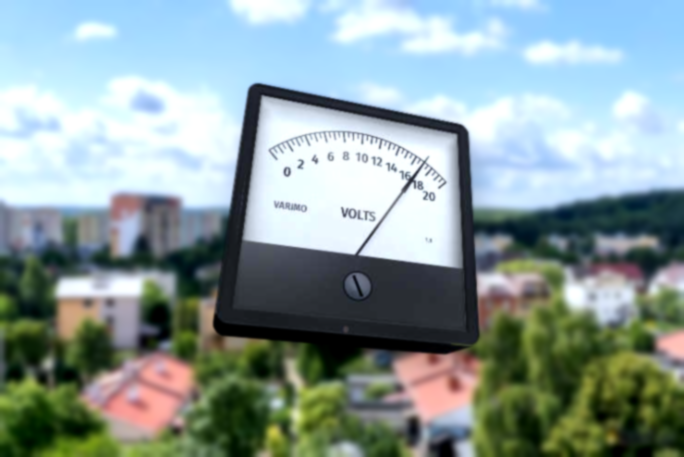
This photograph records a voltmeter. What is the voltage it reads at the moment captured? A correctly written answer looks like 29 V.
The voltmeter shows 17 V
